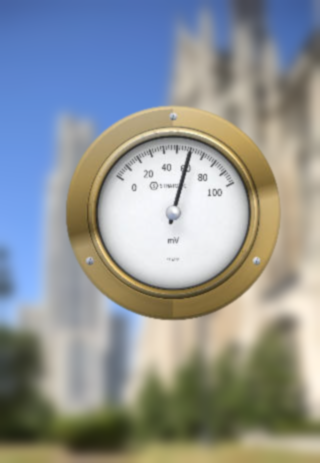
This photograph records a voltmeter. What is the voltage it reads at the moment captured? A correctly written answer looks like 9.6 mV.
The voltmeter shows 60 mV
